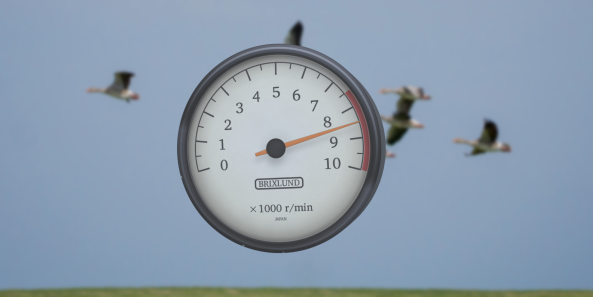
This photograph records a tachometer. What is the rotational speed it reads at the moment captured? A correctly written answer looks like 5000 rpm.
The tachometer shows 8500 rpm
